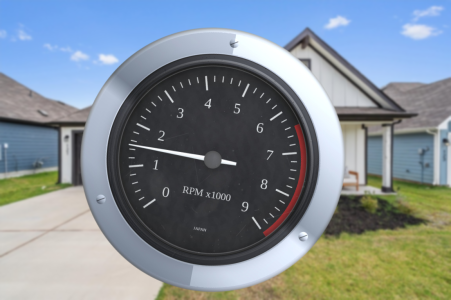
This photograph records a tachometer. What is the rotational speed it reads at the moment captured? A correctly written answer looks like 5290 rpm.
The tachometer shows 1500 rpm
